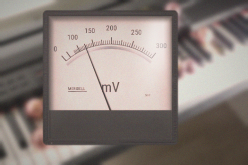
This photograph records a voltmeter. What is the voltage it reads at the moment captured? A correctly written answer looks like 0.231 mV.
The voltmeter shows 125 mV
